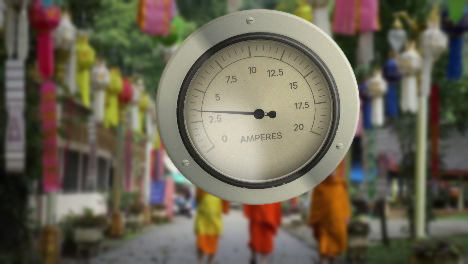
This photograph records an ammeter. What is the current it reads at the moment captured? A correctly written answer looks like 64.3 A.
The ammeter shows 3.5 A
